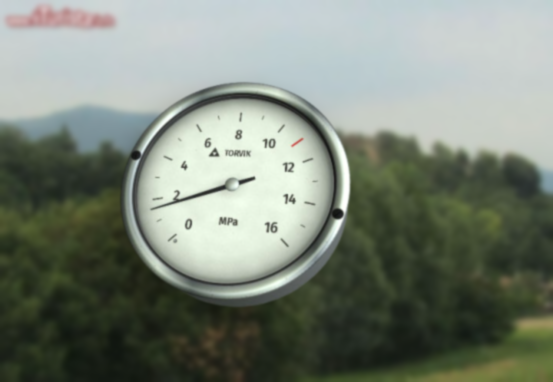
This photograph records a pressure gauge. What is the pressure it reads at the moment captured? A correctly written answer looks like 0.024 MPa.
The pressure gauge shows 1.5 MPa
